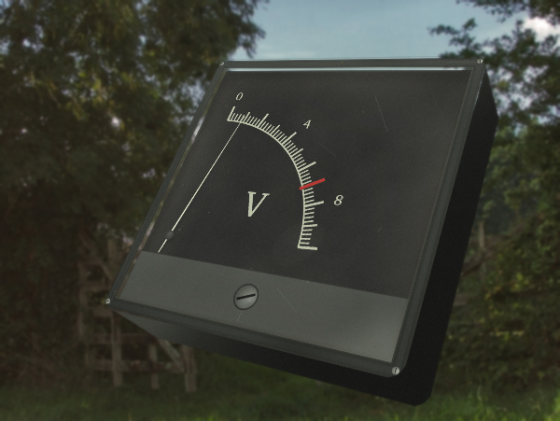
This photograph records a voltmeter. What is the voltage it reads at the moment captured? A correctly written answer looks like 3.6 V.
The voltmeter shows 1 V
